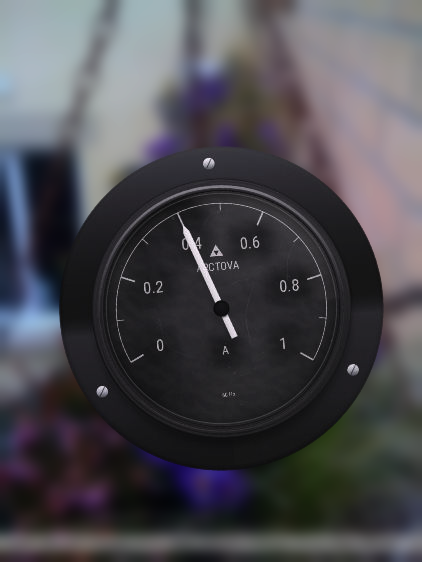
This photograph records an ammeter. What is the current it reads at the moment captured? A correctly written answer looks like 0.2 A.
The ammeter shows 0.4 A
